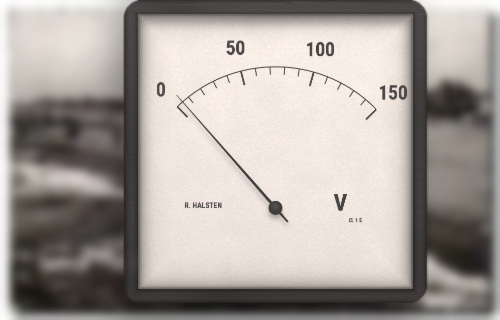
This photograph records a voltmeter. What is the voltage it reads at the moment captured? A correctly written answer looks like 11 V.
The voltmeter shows 5 V
